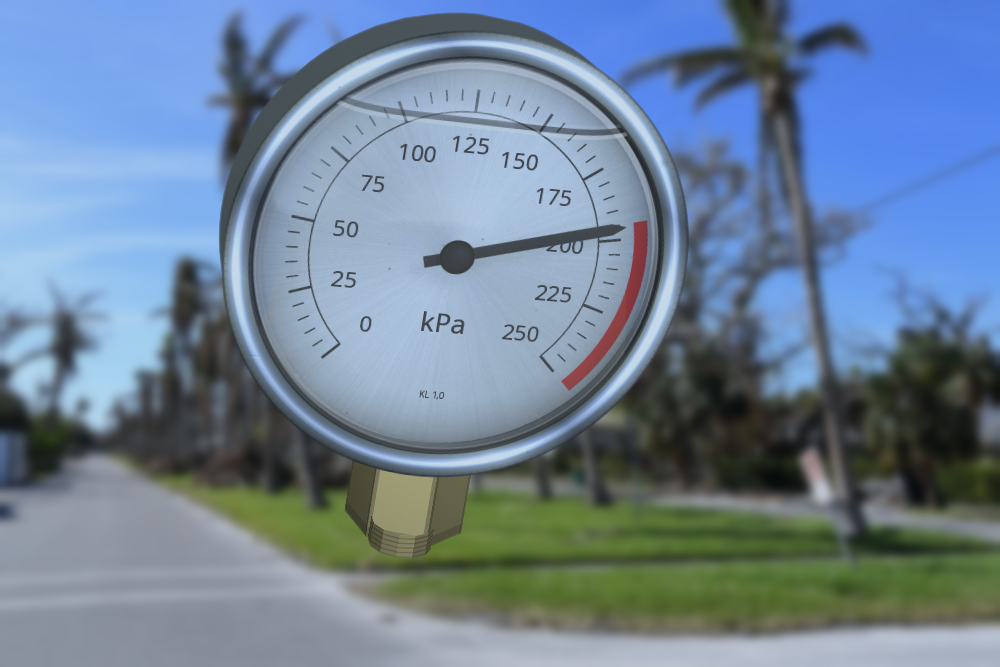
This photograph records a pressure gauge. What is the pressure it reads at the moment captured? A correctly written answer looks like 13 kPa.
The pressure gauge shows 195 kPa
